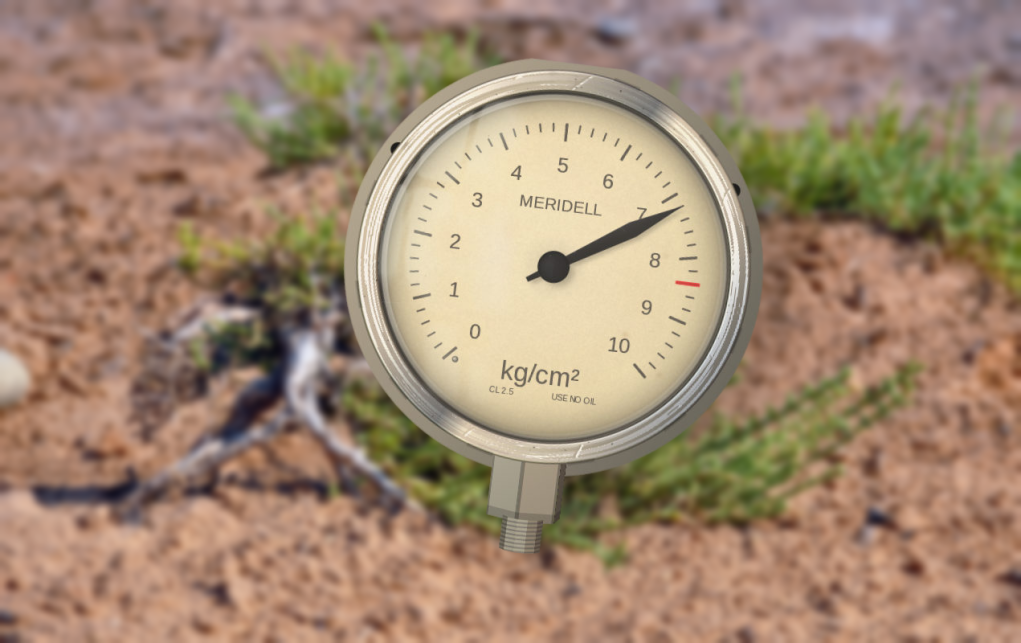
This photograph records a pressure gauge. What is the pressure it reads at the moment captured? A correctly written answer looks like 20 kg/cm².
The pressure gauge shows 7.2 kg/cm²
